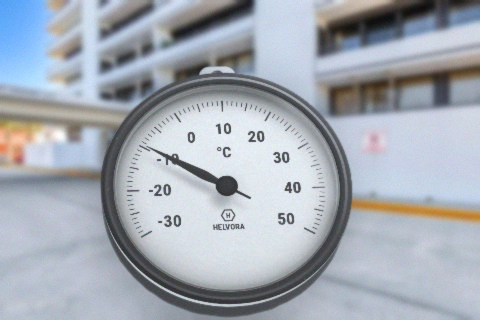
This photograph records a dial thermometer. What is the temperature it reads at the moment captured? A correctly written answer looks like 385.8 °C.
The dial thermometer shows -10 °C
